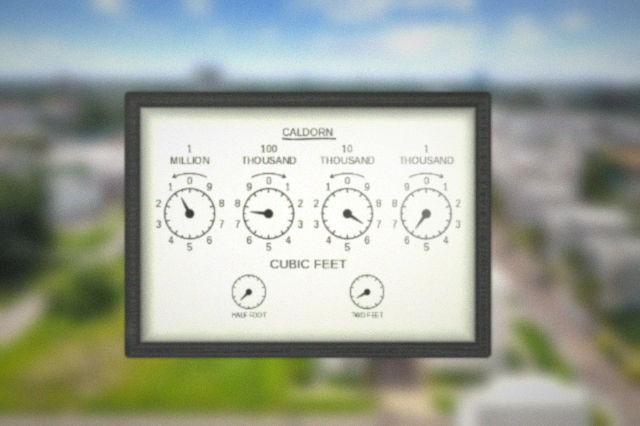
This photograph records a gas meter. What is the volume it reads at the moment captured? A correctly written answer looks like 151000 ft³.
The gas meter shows 76600 ft³
